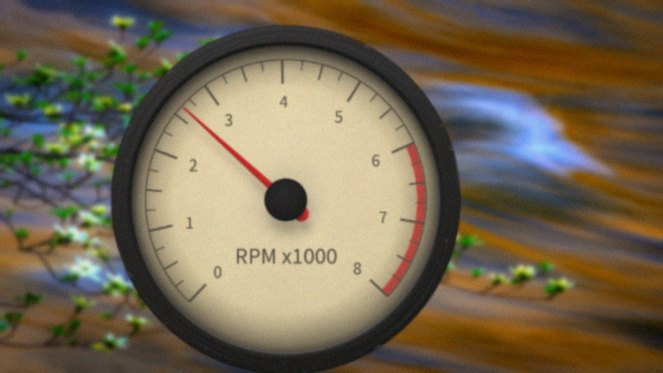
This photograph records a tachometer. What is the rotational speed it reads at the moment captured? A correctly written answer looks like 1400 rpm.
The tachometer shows 2625 rpm
